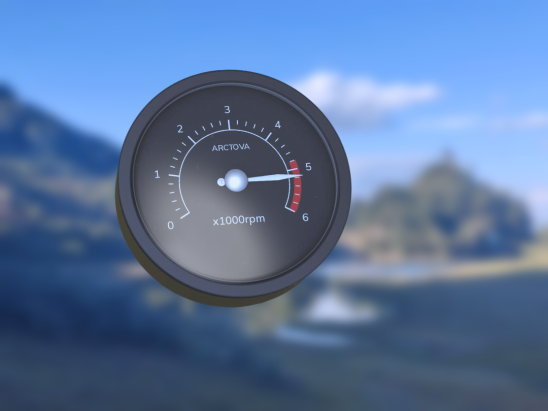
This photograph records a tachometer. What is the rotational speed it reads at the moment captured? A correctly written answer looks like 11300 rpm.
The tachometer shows 5200 rpm
